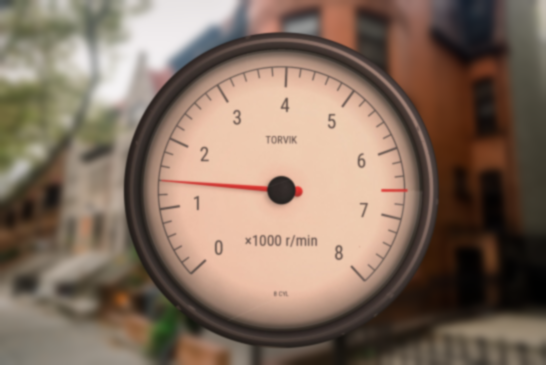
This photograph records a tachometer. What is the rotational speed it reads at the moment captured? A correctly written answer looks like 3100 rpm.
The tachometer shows 1400 rpm
